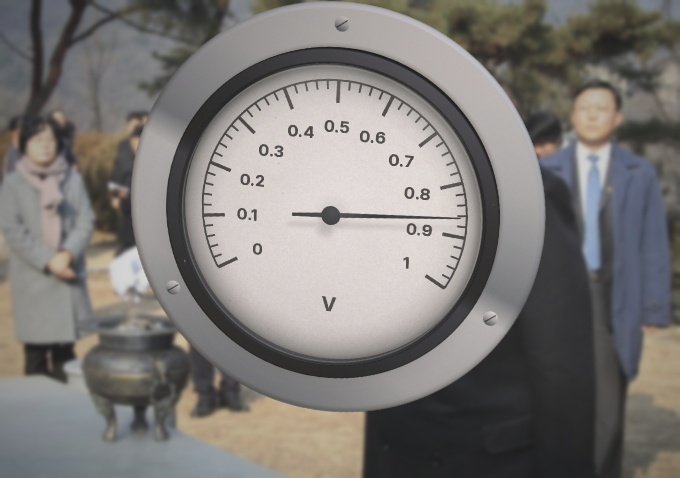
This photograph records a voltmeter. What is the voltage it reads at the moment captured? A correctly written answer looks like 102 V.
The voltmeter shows 0.86 V
